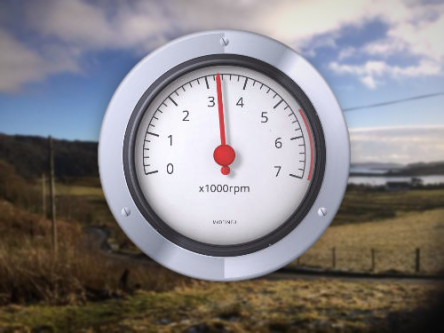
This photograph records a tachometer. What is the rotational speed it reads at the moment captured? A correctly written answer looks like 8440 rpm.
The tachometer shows 3300 rpm
